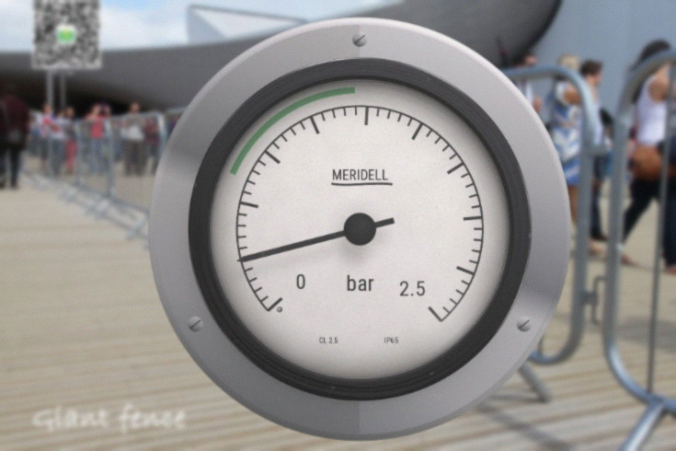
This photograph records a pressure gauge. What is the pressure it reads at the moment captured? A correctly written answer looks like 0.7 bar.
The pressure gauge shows 0.25 bar
